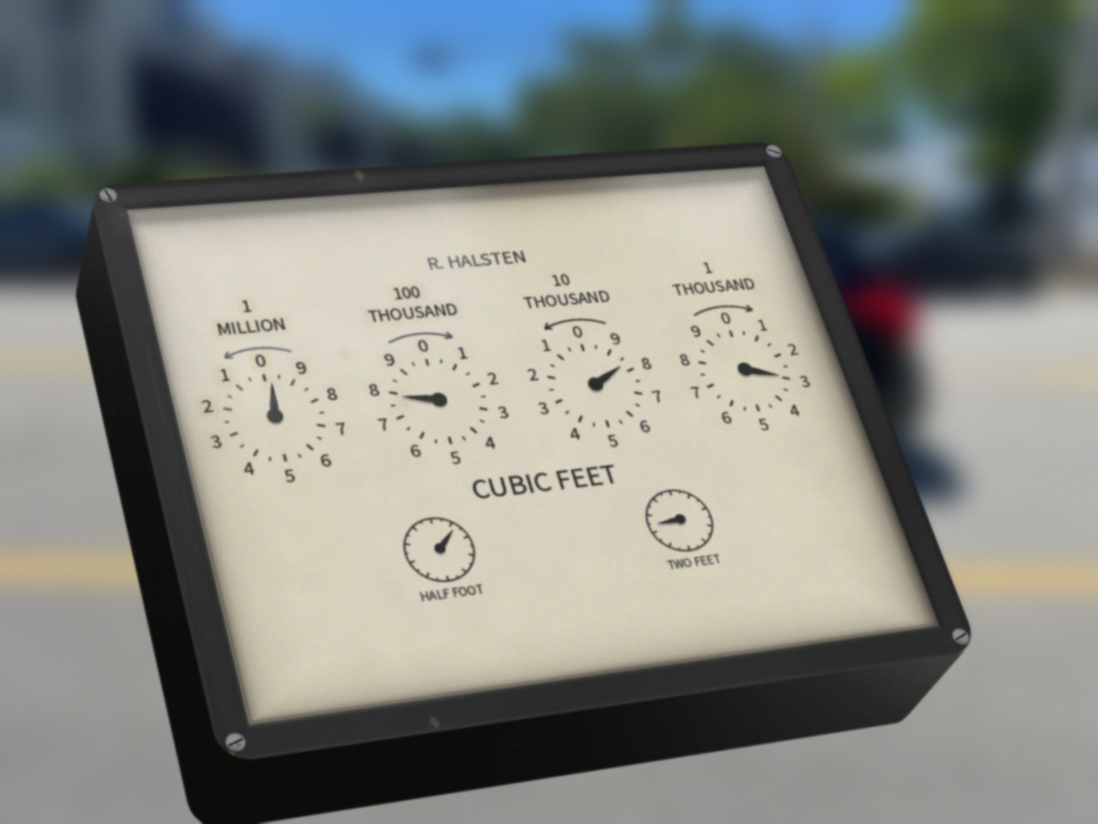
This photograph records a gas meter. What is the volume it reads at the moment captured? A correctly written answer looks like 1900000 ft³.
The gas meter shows 978300 ft³
